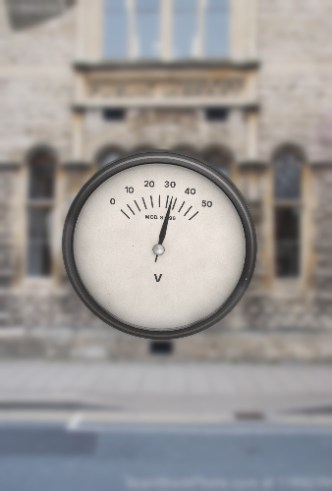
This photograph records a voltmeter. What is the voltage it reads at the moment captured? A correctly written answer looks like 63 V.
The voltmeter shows 32.5 V
